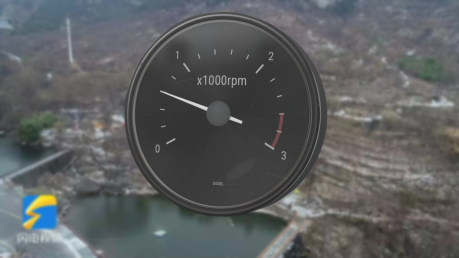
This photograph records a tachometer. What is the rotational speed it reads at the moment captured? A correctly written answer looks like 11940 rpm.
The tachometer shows 600 rpm
